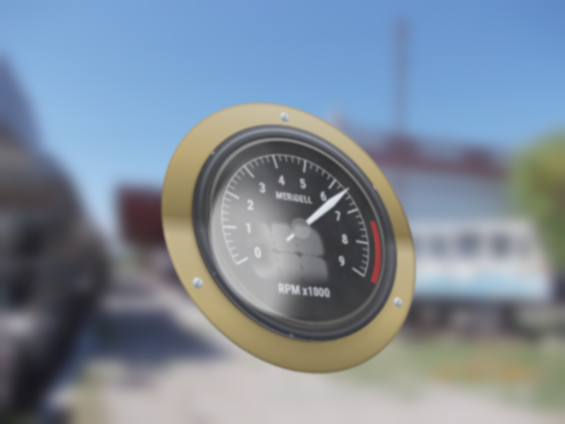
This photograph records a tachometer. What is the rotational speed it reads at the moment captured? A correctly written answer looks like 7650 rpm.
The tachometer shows 6400 rpm
